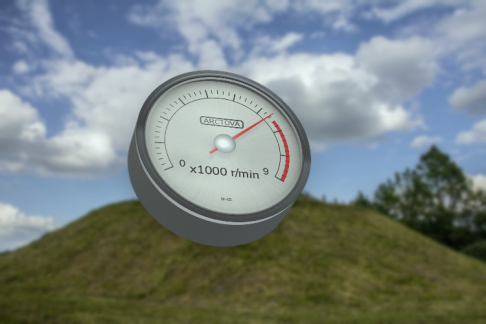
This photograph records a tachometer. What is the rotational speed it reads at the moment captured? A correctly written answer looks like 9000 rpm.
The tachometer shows 6400 rpm
